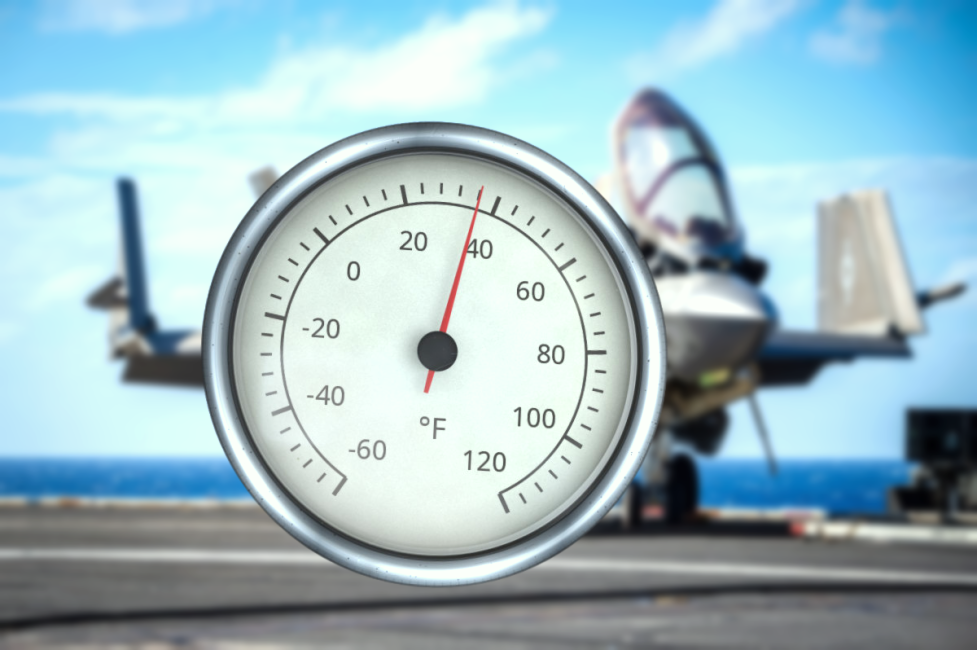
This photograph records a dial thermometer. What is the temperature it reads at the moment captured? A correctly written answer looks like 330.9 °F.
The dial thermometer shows 36 °F
